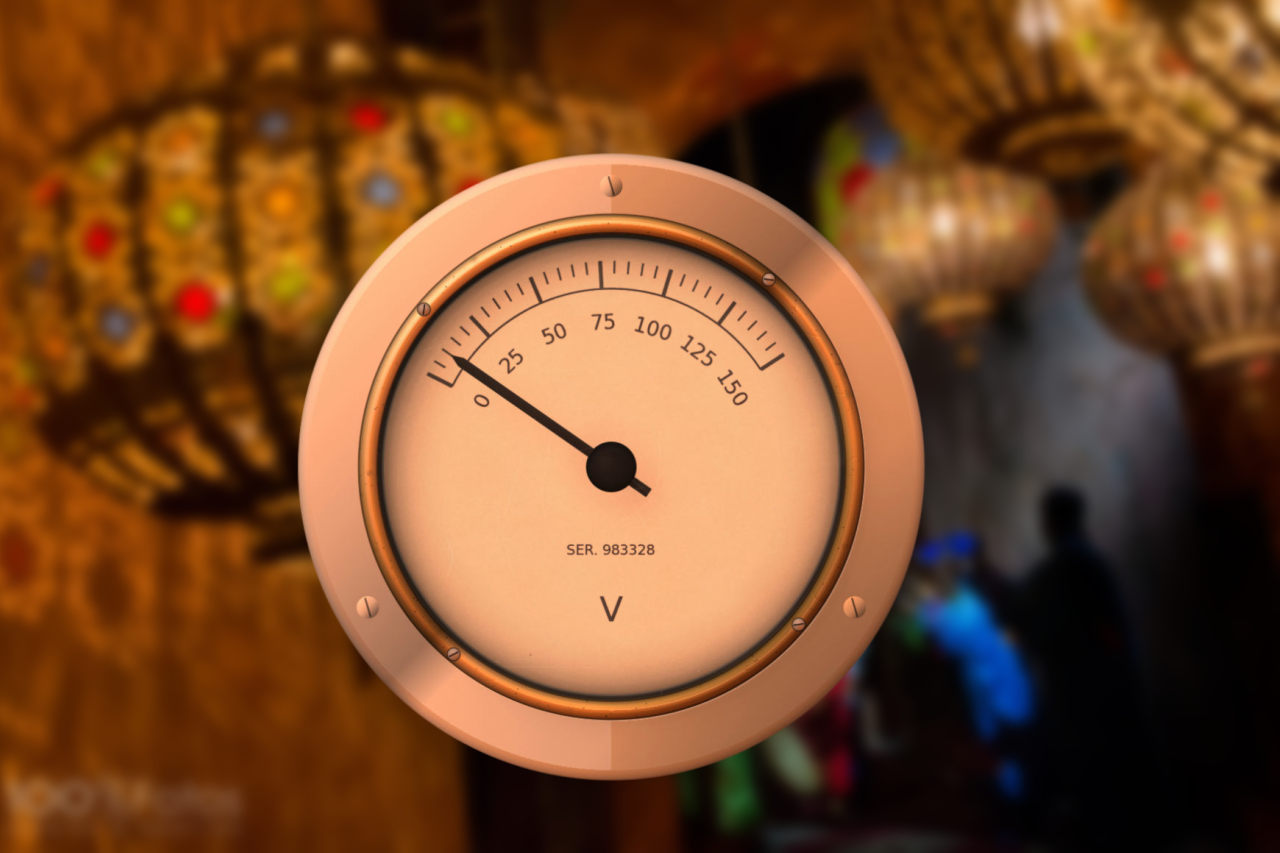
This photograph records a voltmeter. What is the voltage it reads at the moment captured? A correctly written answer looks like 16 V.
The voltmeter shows 10 V
